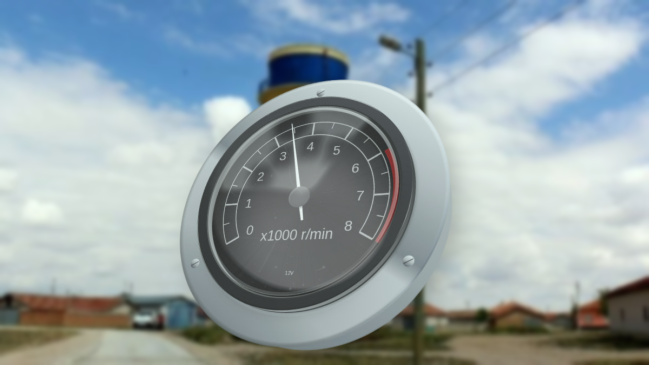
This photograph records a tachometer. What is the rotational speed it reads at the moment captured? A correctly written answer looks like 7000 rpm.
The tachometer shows 3500 rpm
